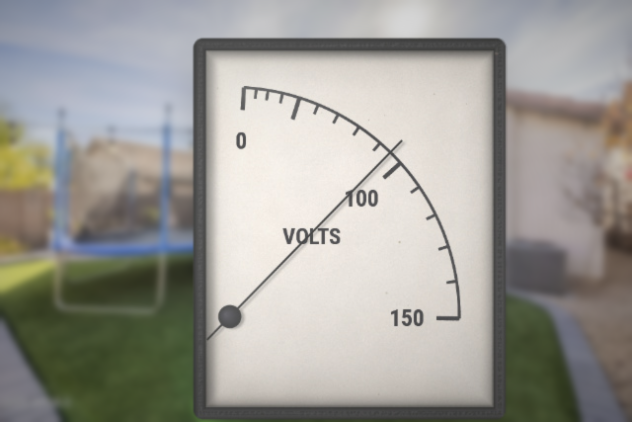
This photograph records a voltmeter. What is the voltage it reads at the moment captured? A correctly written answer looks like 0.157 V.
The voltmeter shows 95 V
